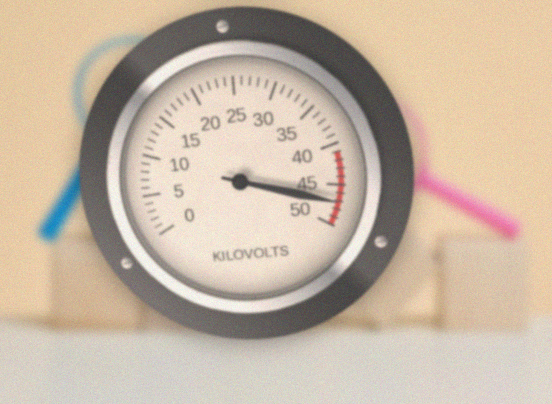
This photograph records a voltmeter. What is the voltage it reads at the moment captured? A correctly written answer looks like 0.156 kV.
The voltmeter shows 47 kV
